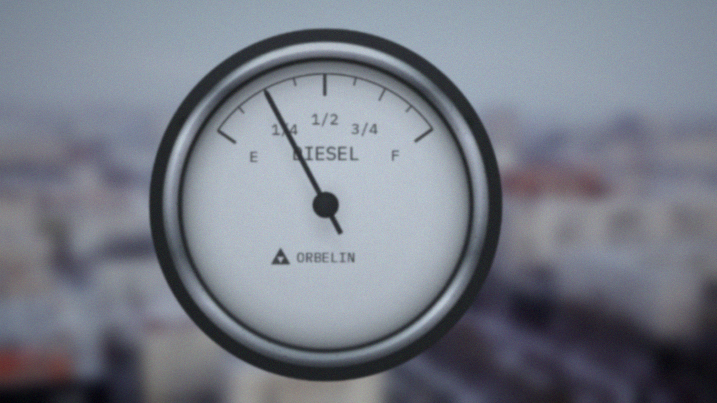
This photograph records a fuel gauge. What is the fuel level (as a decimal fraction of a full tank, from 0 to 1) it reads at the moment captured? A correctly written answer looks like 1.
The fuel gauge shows 0.25
